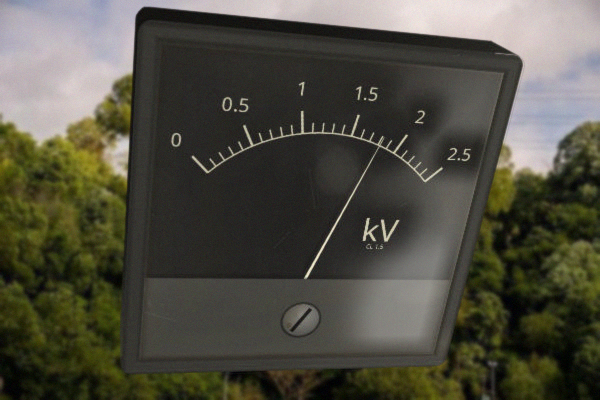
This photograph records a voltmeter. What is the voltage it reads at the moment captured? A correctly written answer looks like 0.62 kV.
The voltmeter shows 1.8 kV
